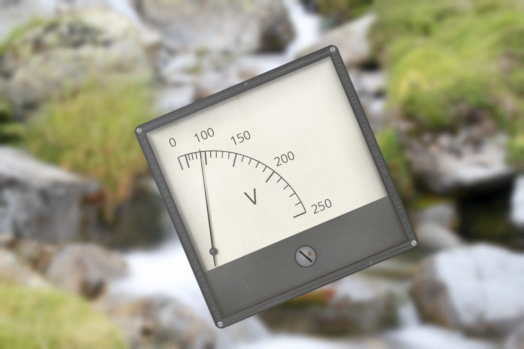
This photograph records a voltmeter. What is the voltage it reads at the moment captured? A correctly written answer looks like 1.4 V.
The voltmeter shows 90 V
